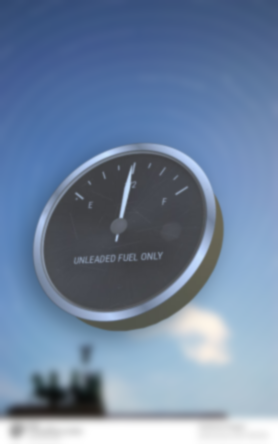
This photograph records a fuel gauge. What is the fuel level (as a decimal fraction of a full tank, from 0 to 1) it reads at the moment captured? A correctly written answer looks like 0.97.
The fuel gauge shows 0.5
